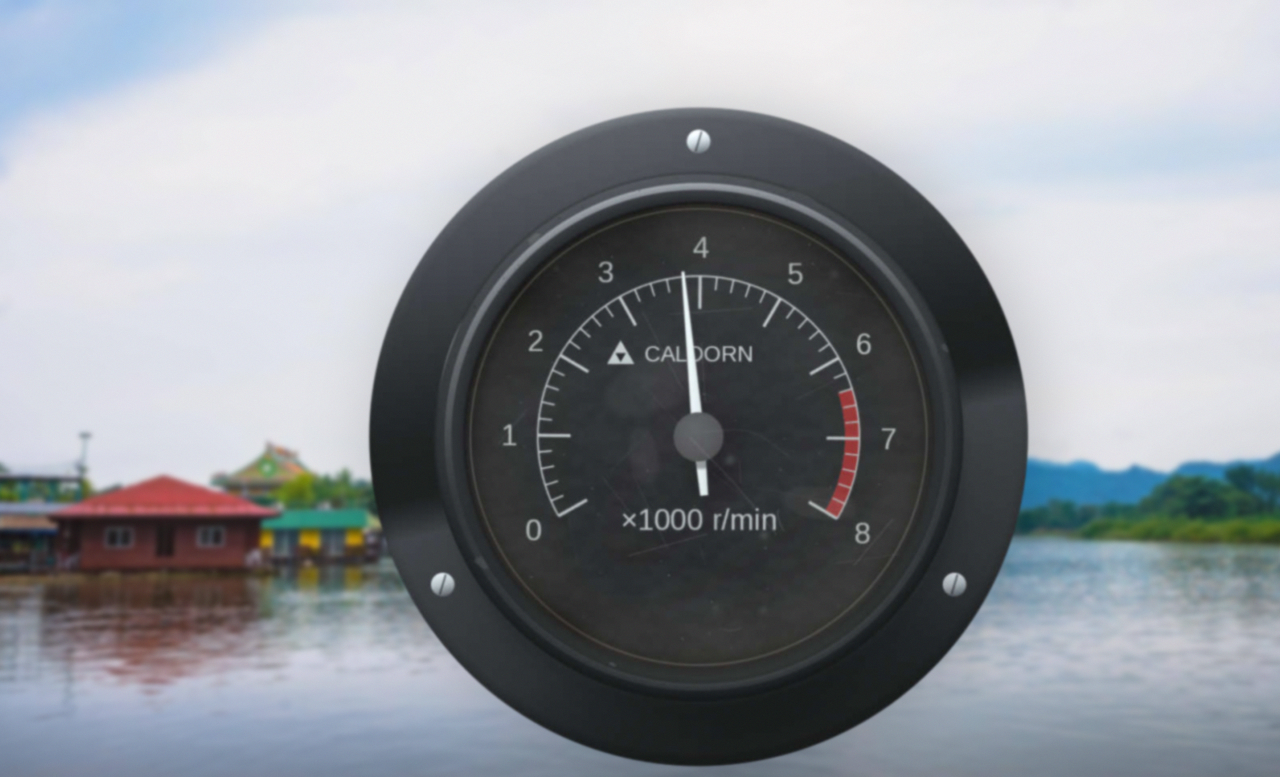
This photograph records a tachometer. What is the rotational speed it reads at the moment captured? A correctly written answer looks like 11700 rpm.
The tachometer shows 3800 rpm
